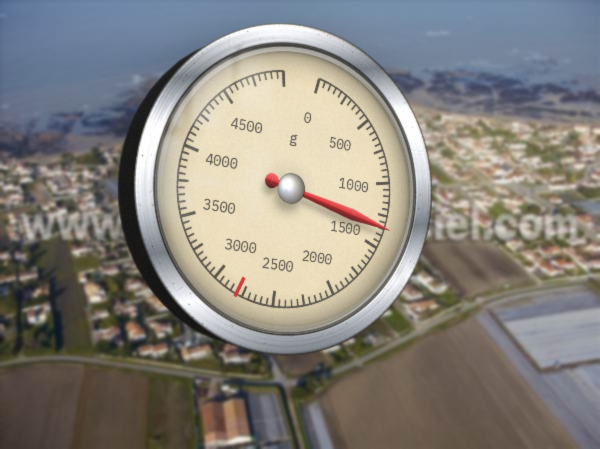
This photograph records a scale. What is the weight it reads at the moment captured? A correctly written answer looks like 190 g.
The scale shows 1350 g
